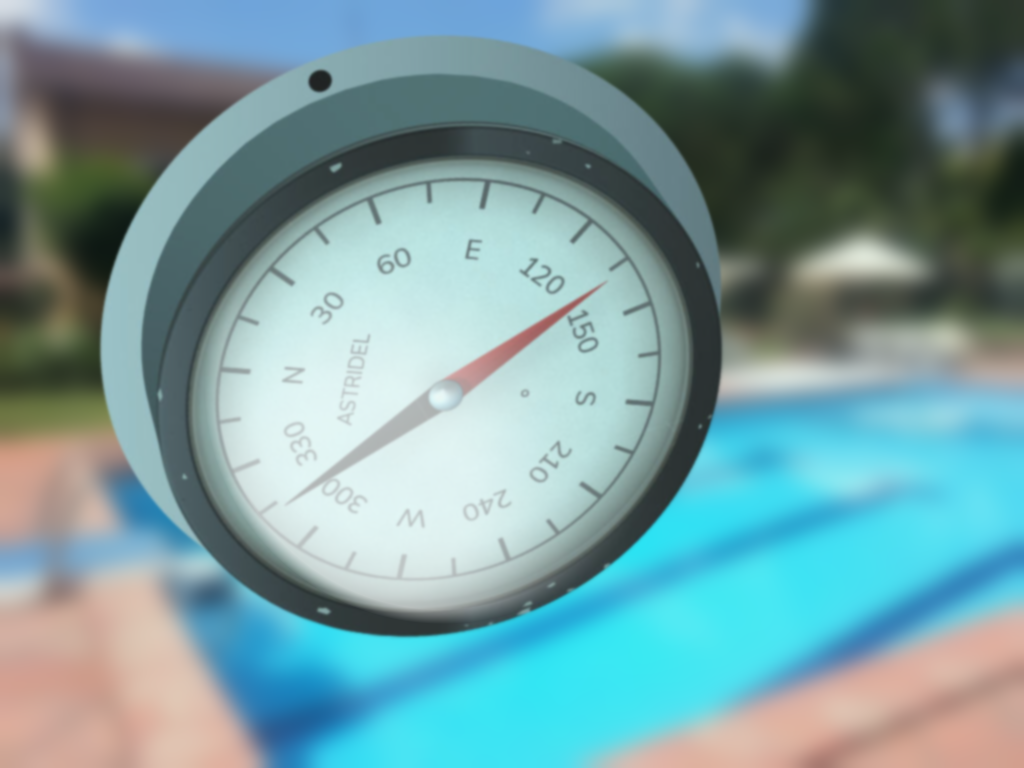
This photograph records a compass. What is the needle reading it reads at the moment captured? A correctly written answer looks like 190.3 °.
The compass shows 135 °
